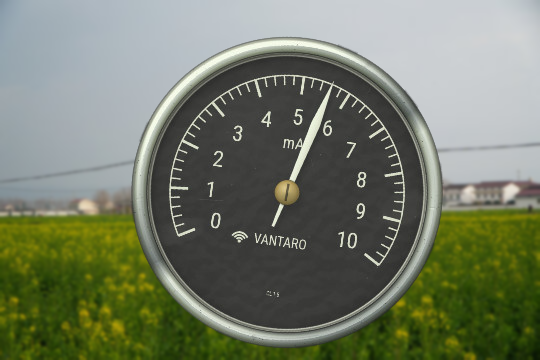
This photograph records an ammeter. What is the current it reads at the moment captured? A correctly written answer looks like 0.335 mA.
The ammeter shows 5.6 mA
